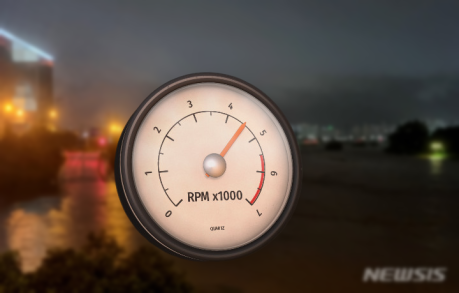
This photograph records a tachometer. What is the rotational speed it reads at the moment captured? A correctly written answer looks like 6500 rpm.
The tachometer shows 4500 rpm
